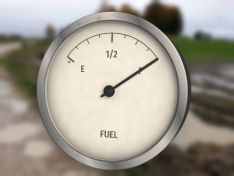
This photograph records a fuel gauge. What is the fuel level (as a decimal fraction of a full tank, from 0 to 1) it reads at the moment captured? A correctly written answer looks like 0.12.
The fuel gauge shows 1
